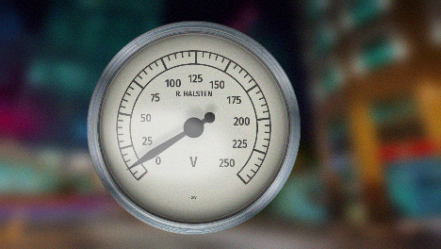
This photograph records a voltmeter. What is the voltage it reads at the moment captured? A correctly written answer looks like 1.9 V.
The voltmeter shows 10 V
